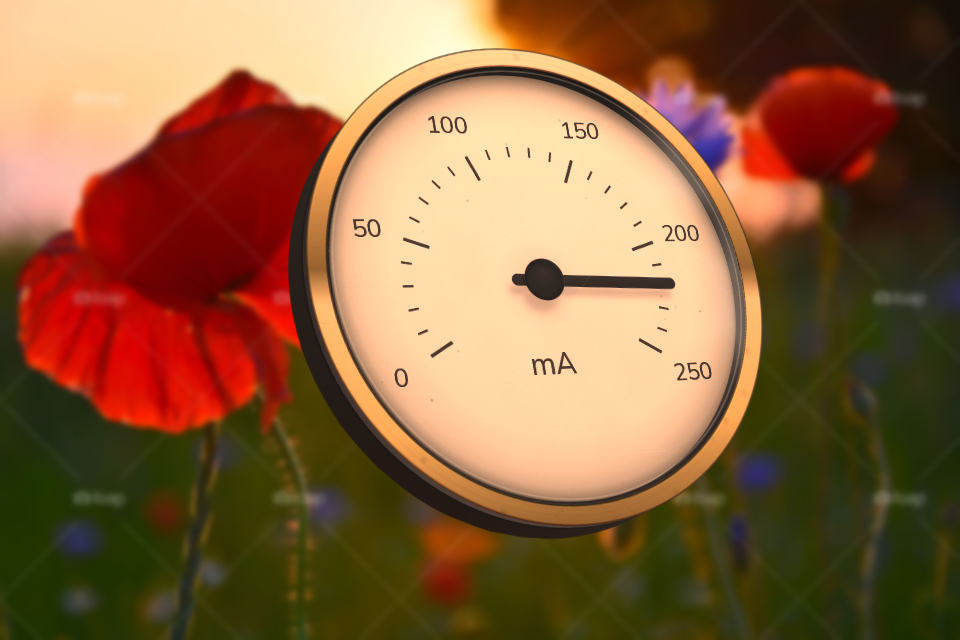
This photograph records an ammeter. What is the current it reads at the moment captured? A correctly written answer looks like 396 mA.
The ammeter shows 220 mA
